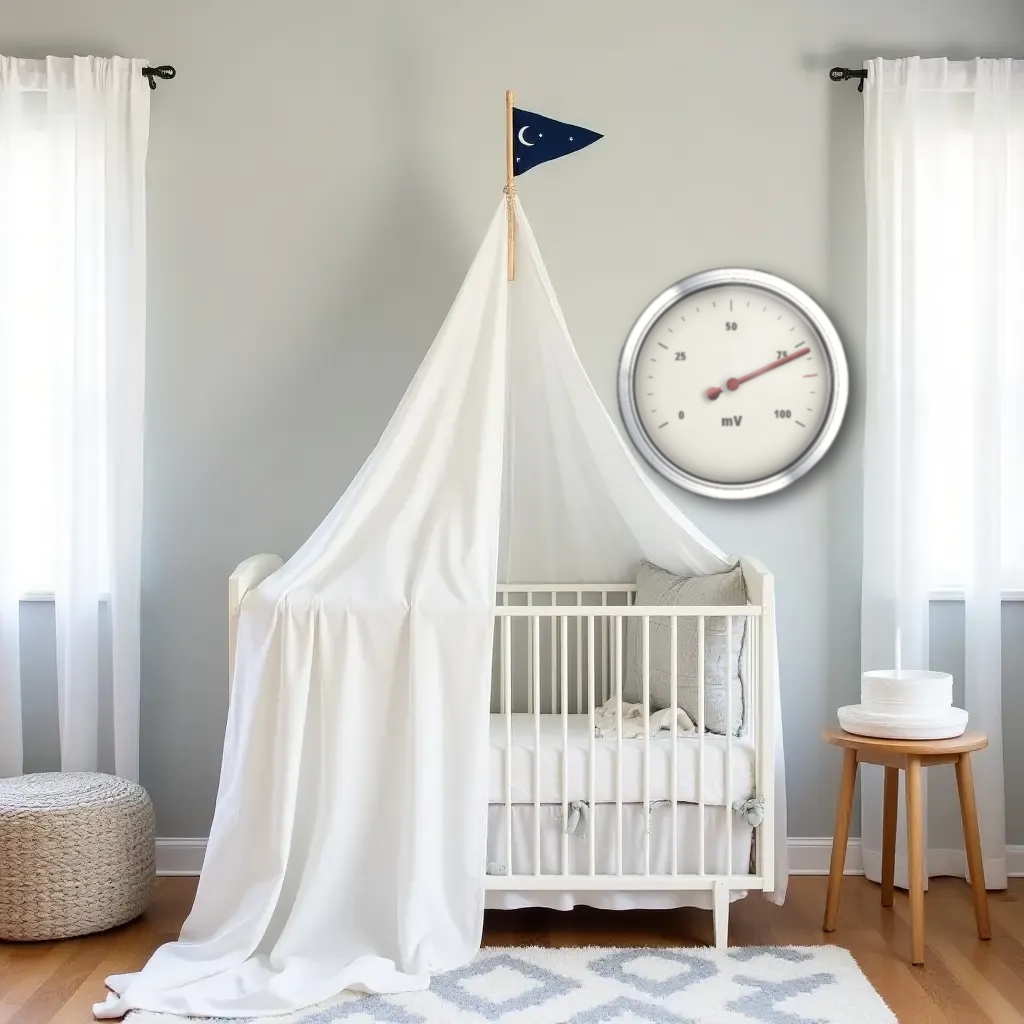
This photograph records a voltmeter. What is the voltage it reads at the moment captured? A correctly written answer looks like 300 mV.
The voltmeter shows 77.5 mV
